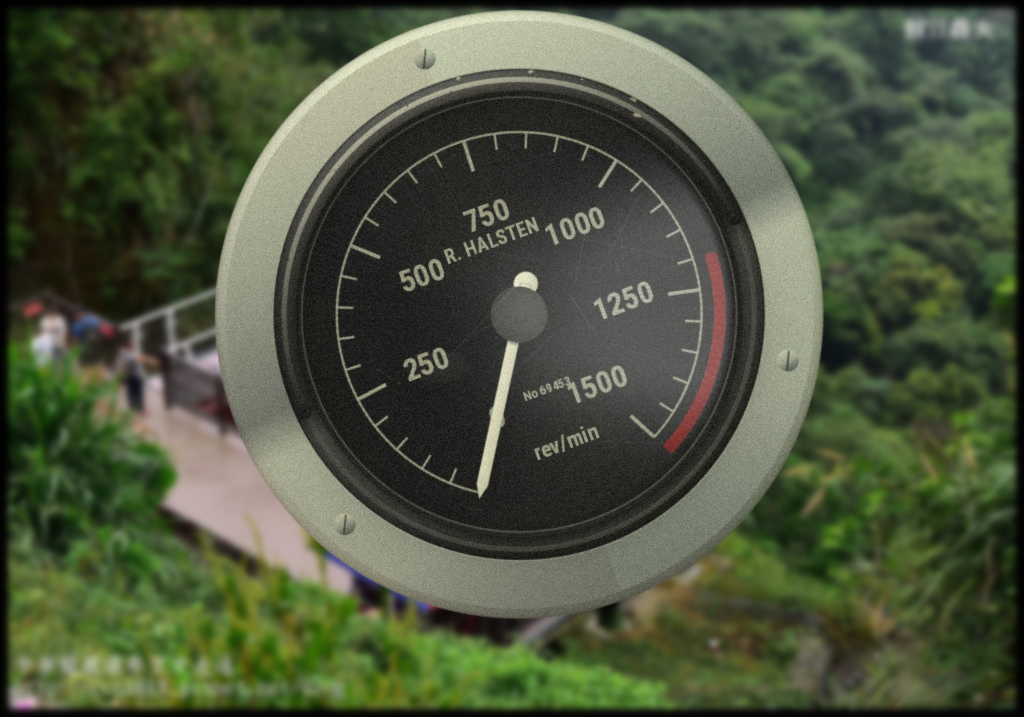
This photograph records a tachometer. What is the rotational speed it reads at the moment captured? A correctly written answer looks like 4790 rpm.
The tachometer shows 0 rpm
